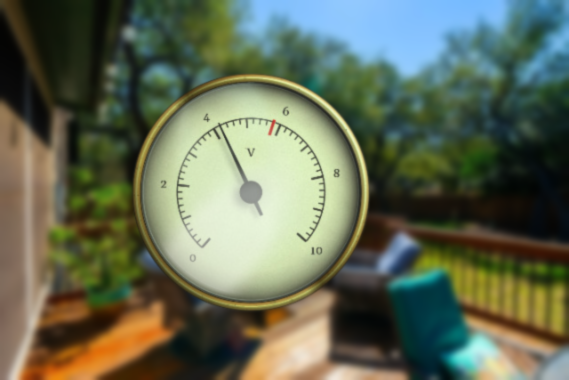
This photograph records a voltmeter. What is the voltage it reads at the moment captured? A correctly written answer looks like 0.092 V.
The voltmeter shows 4.2 V
